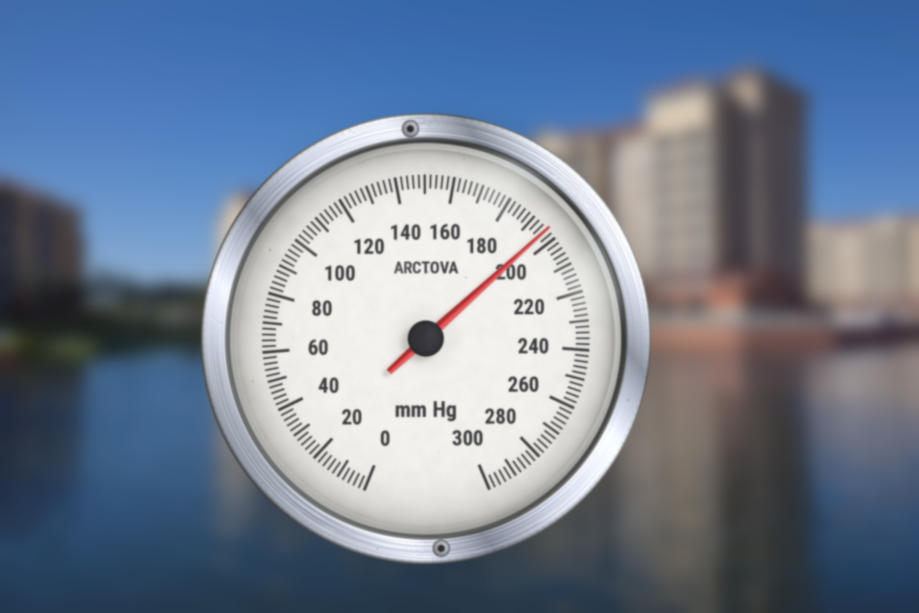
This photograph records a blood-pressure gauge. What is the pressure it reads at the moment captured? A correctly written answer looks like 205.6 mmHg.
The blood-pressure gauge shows 196 mmHg
